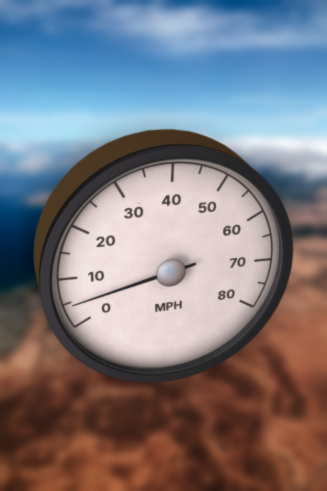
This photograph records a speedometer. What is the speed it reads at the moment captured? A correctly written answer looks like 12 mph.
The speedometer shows 5 mph
